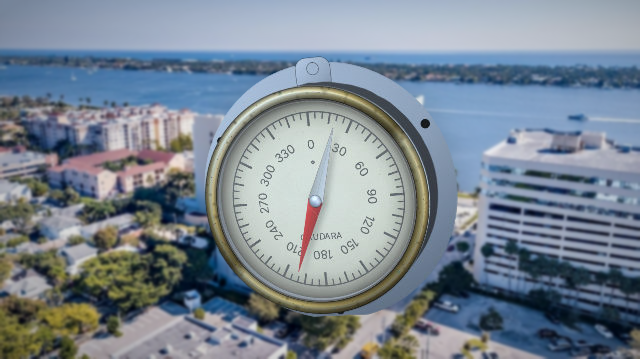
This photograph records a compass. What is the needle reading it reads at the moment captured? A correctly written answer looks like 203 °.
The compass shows 200 °
